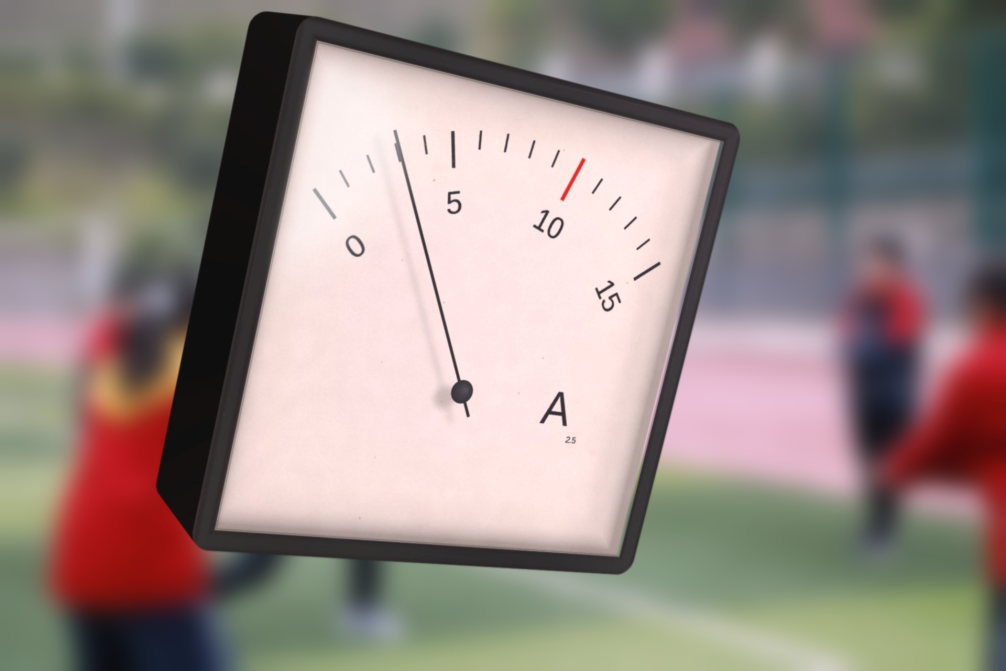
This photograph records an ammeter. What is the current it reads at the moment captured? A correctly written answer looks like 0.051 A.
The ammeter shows 3 A
